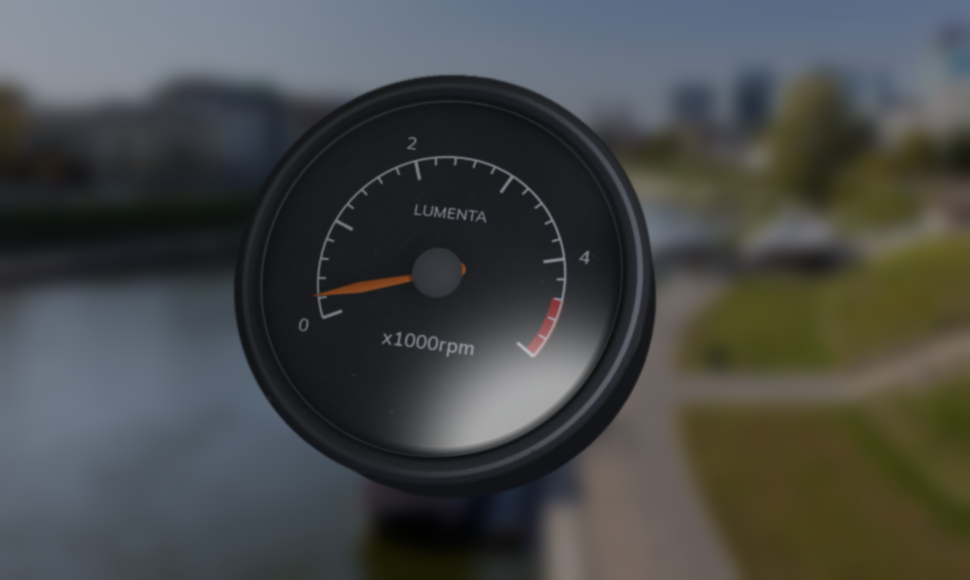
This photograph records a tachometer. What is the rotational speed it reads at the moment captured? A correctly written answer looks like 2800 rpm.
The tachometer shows 200 rpm
